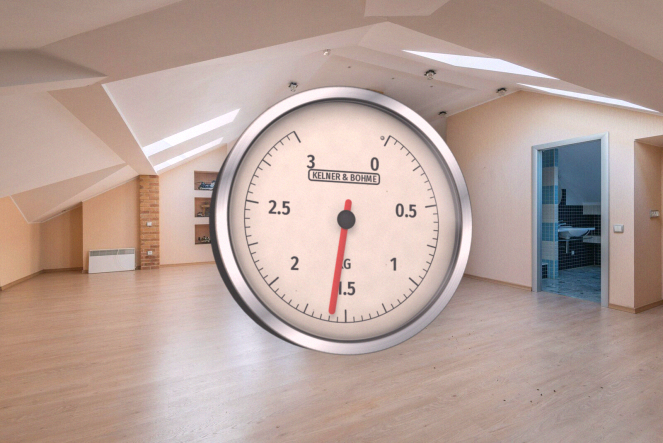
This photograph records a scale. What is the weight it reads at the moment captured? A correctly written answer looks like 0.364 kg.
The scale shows 1.6 kg
